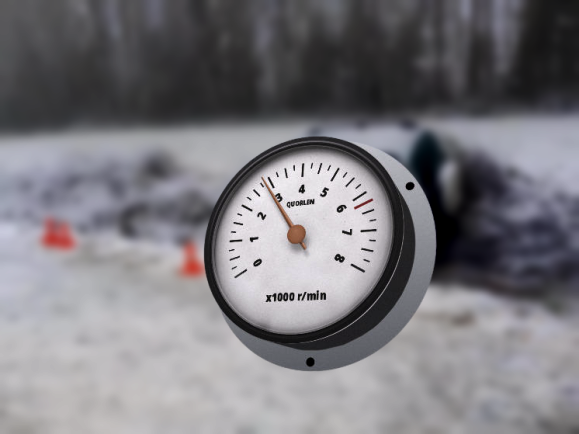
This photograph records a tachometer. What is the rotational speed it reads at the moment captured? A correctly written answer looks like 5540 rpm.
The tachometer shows 2875 rpm
